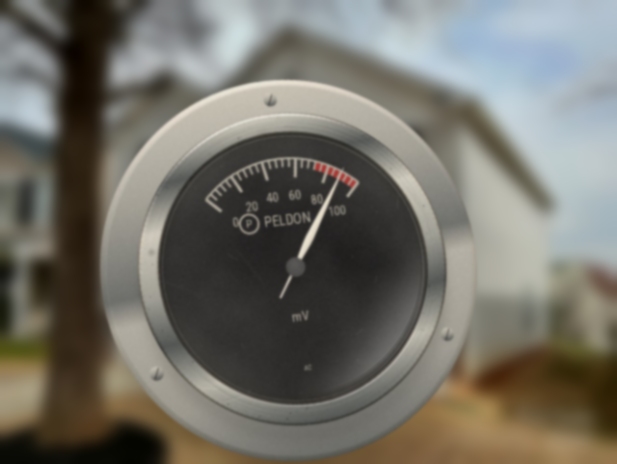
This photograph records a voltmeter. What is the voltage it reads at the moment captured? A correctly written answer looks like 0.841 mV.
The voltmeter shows 88 mV
